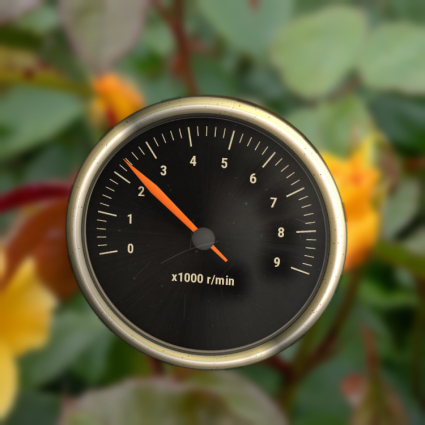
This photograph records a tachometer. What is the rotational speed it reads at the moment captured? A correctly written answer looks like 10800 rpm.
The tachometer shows 2400 rpm
